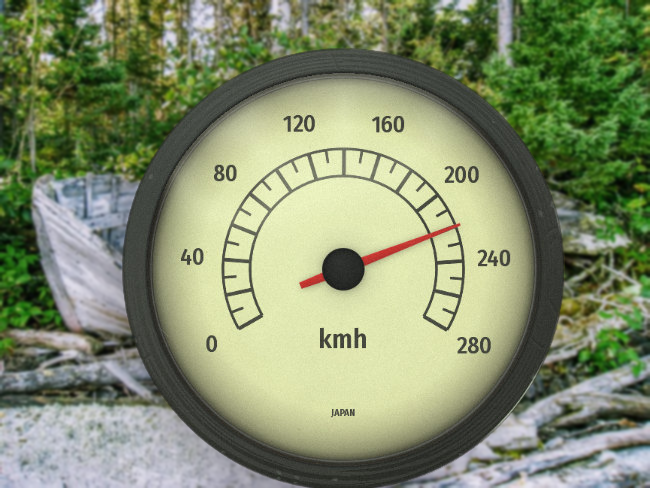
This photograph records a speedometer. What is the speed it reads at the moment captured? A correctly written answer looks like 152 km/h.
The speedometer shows 220 km/h
